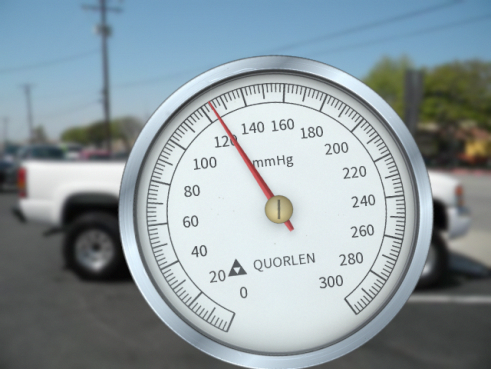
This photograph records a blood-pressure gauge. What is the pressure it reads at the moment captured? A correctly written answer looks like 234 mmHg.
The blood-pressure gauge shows 124 mmHg
